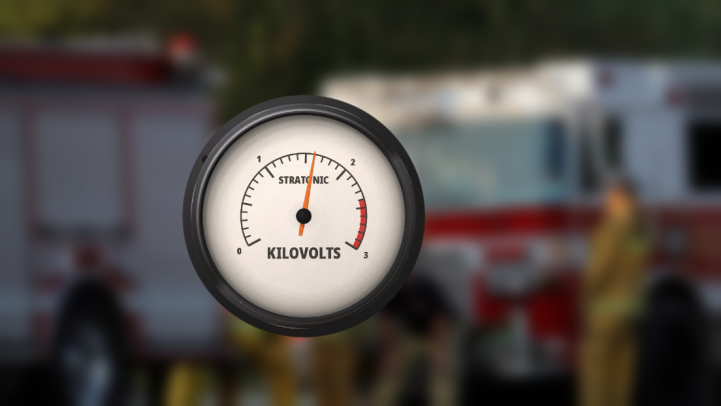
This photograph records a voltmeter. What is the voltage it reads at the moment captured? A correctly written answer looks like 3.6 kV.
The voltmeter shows 1.6 kV
